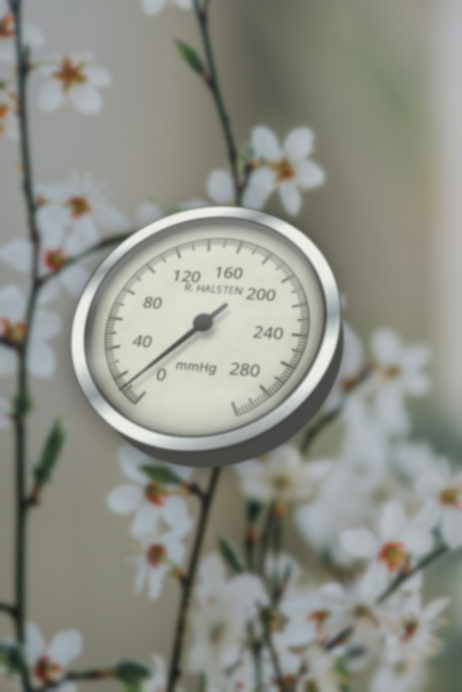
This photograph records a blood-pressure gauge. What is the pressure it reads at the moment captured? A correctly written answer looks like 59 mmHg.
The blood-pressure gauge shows 10 mmHg
